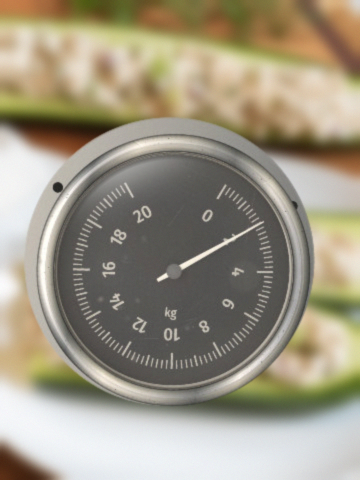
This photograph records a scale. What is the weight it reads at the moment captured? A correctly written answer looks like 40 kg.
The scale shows 2 kg
